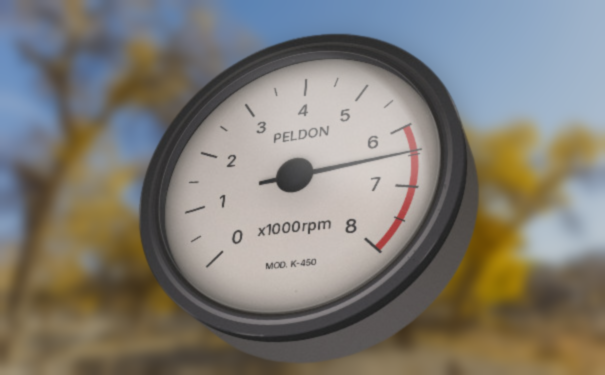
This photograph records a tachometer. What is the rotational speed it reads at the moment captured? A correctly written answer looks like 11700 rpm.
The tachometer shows 6500 rpm
